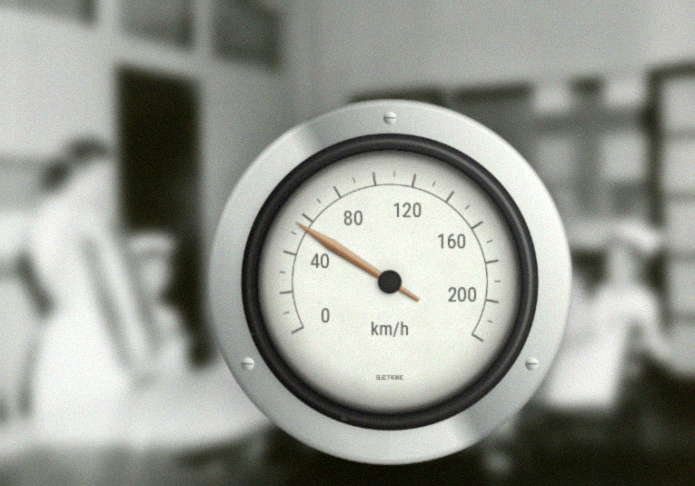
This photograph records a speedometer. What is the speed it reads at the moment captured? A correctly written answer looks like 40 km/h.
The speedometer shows 55 km/h
